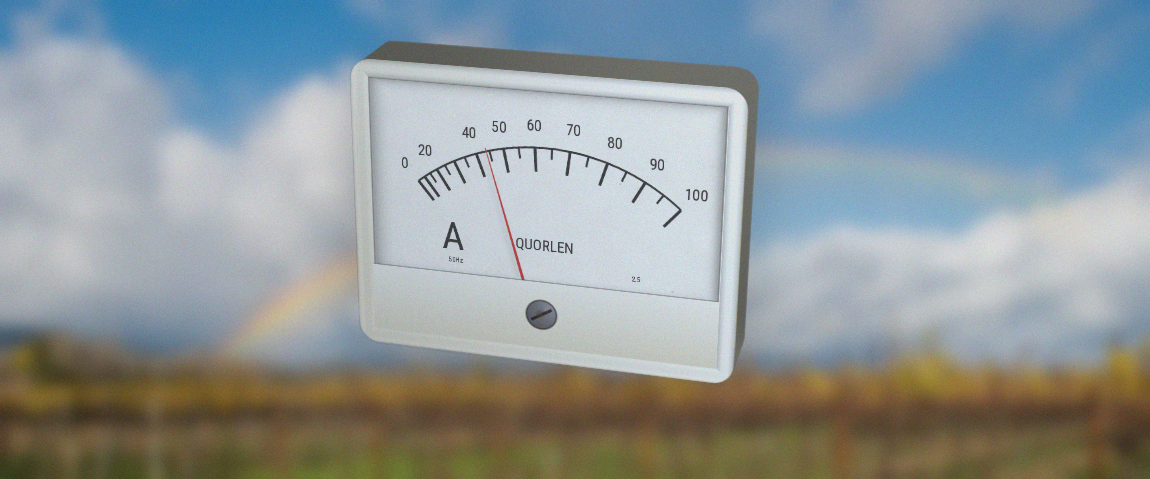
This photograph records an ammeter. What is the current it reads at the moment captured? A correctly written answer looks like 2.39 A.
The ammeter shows 45 A
